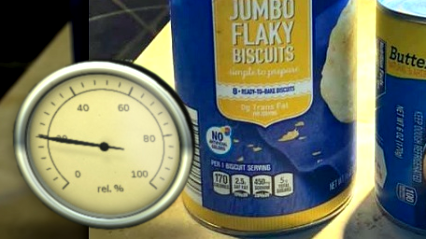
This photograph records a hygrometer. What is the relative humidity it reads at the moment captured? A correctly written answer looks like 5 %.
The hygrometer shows 20 %
